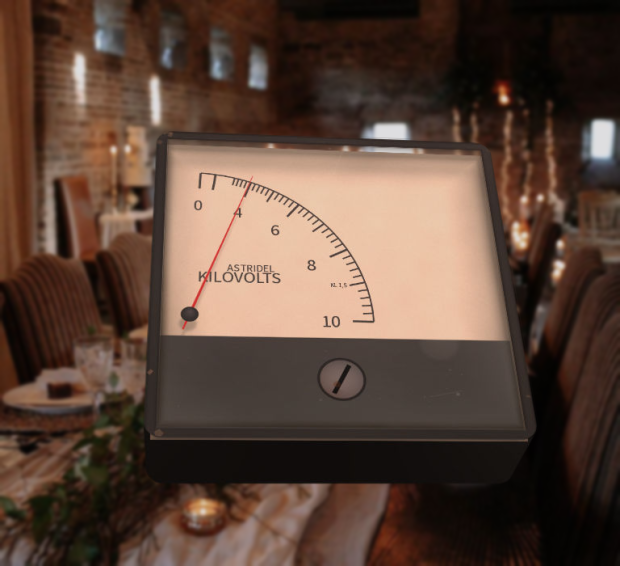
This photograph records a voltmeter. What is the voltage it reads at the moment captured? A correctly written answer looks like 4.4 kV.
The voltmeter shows 4 kV
